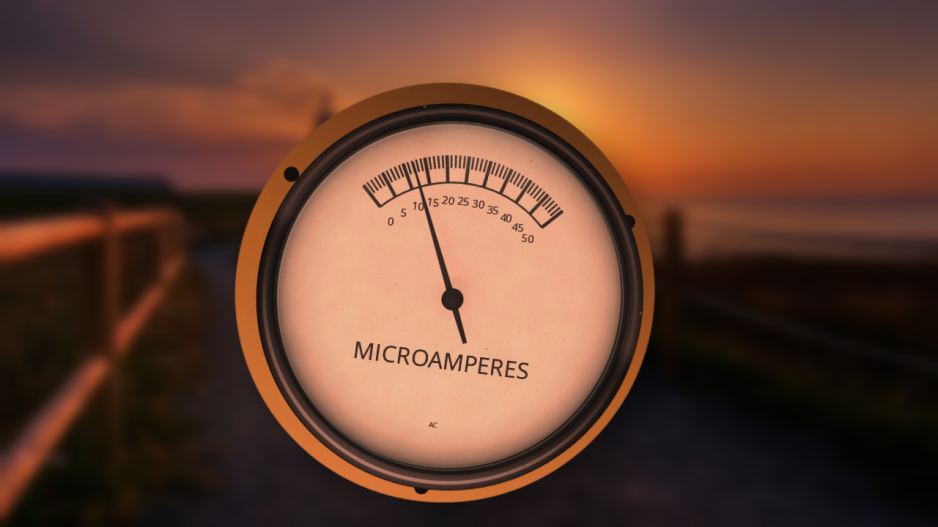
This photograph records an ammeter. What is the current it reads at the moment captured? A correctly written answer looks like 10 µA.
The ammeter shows 12 µA
